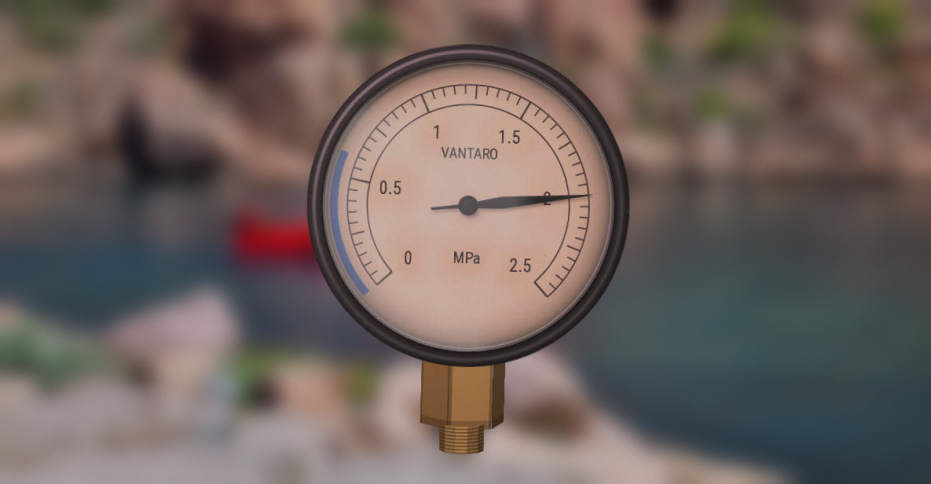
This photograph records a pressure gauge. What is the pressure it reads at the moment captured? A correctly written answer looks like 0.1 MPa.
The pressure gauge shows 2 MPa
